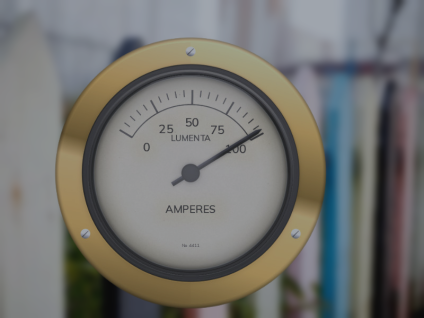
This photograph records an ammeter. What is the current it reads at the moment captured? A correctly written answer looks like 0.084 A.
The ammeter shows 97.5 A
